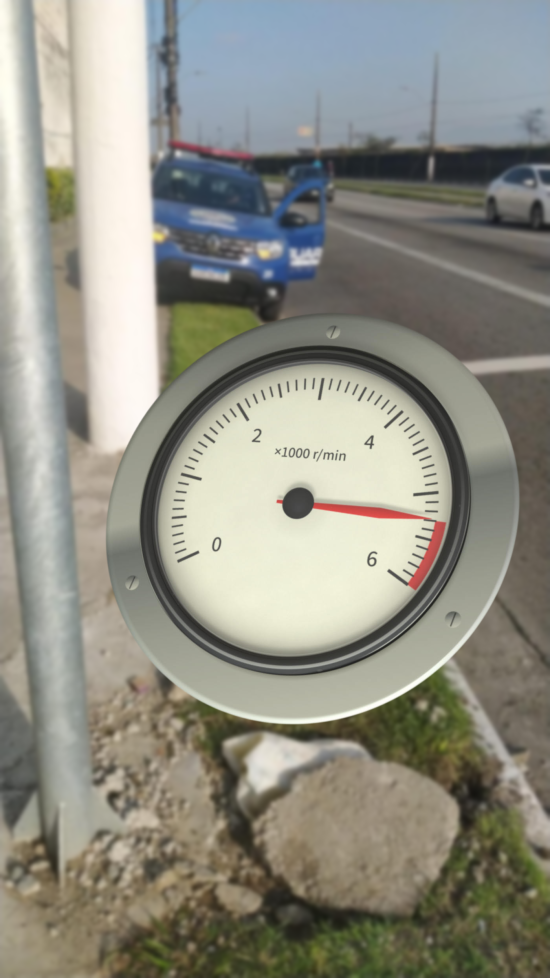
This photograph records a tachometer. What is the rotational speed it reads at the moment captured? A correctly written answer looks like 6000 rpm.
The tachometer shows 5300 rpm
